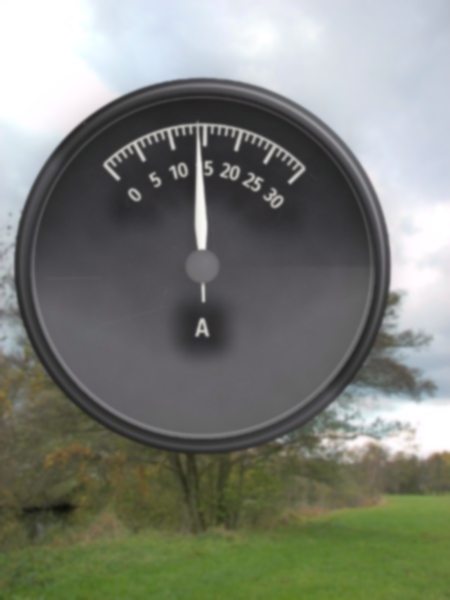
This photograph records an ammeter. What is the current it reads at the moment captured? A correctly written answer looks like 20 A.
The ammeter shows 14 A
